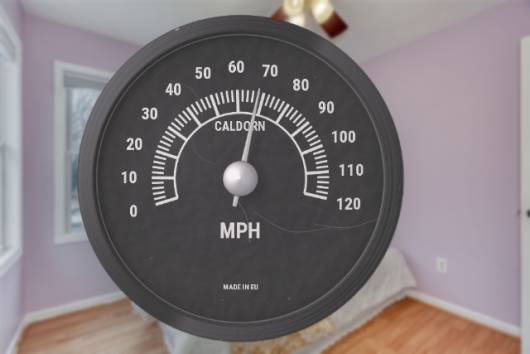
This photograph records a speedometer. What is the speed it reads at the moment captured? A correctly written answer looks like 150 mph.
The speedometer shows 68 mph
